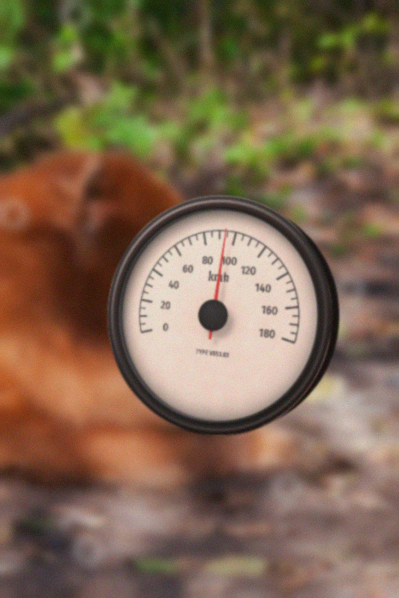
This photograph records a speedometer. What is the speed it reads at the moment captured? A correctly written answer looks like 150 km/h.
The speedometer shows 95 km/h
